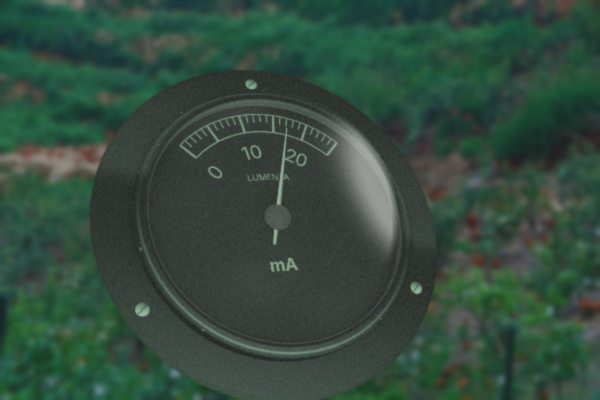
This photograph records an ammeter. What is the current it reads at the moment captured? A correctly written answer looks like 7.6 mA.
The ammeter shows 17 mA
